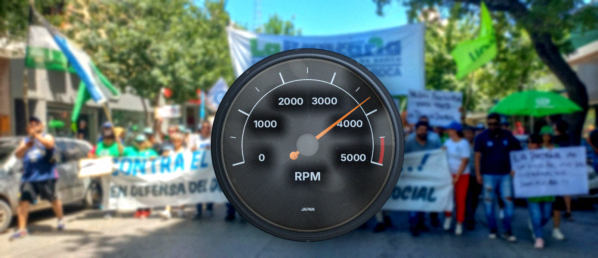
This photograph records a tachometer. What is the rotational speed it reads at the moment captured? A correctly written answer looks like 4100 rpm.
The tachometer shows 3750 rpm
